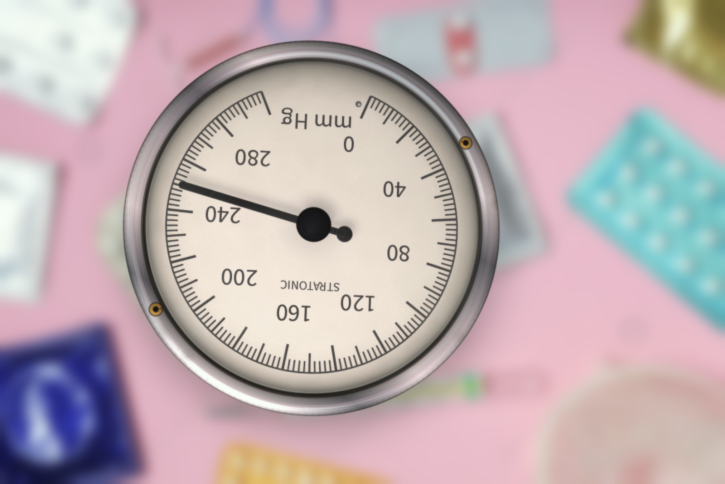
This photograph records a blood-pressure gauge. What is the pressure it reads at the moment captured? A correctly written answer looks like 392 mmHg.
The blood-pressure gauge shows 250 mmHg
